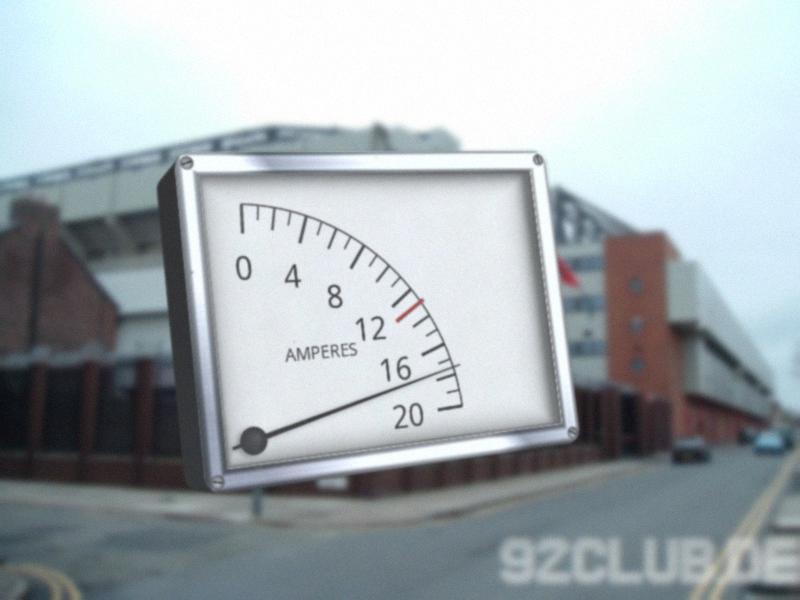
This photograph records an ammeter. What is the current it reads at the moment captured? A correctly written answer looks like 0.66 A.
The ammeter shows 17.5 A
